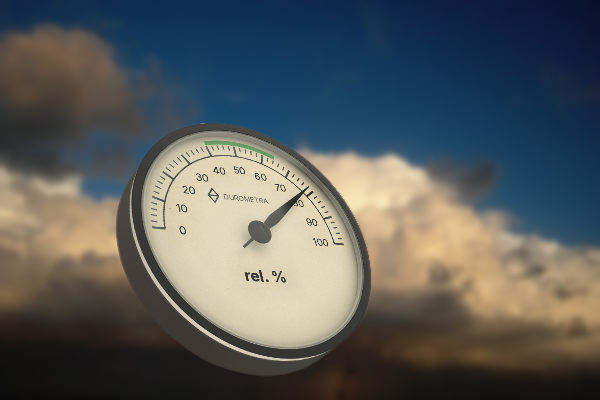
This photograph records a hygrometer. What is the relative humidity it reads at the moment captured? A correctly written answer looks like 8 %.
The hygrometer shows 78 %
